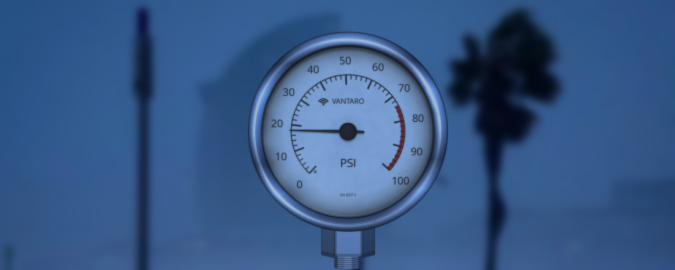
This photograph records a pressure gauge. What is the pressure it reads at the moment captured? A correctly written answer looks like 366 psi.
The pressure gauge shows 18 psi
